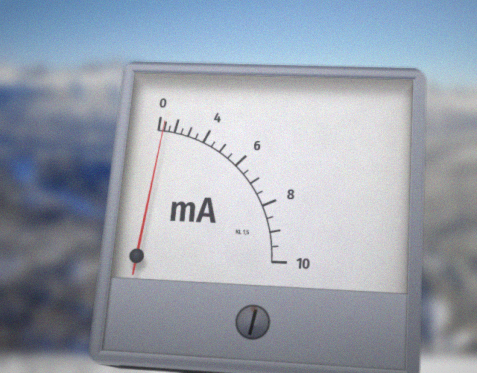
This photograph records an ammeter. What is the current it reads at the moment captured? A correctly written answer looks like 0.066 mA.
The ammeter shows 1 mA
